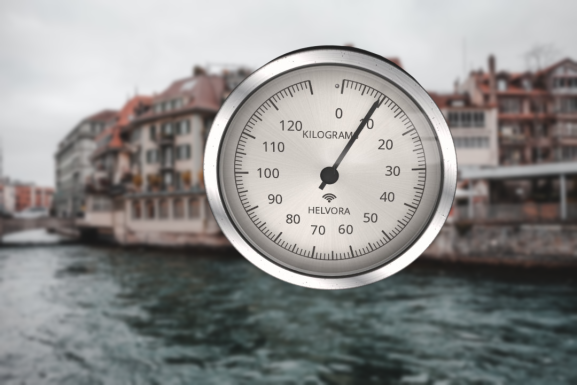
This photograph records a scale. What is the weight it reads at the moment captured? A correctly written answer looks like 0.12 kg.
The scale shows 9 kg
